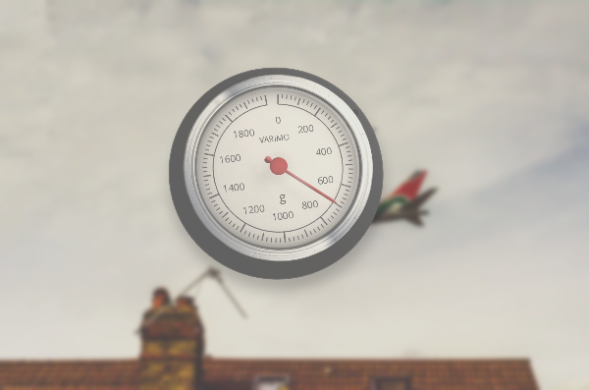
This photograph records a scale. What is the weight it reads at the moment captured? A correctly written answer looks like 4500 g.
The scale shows 700 g
